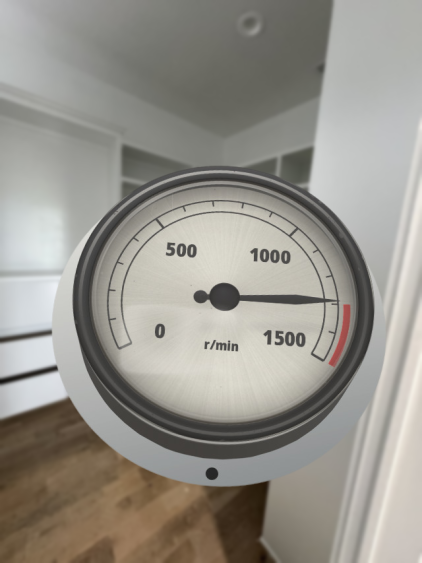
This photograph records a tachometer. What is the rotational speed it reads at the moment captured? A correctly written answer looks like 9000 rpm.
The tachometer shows 1300 rpm
